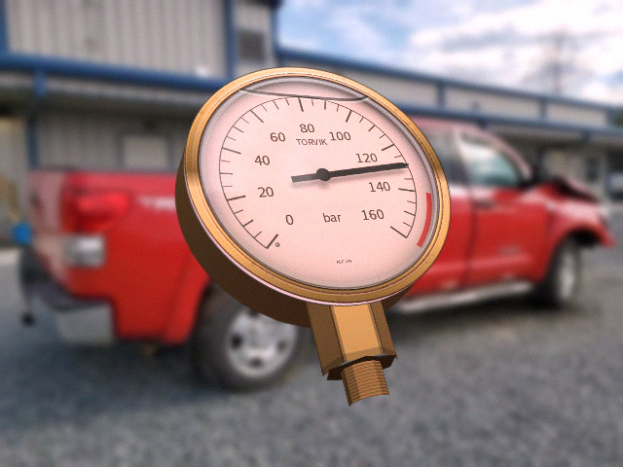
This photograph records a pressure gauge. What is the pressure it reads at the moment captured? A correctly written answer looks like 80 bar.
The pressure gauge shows 130 bar
